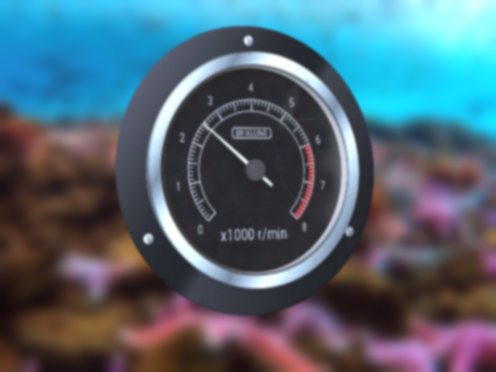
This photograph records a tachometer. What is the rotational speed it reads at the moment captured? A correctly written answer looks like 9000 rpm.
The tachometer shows 2500 rpm
